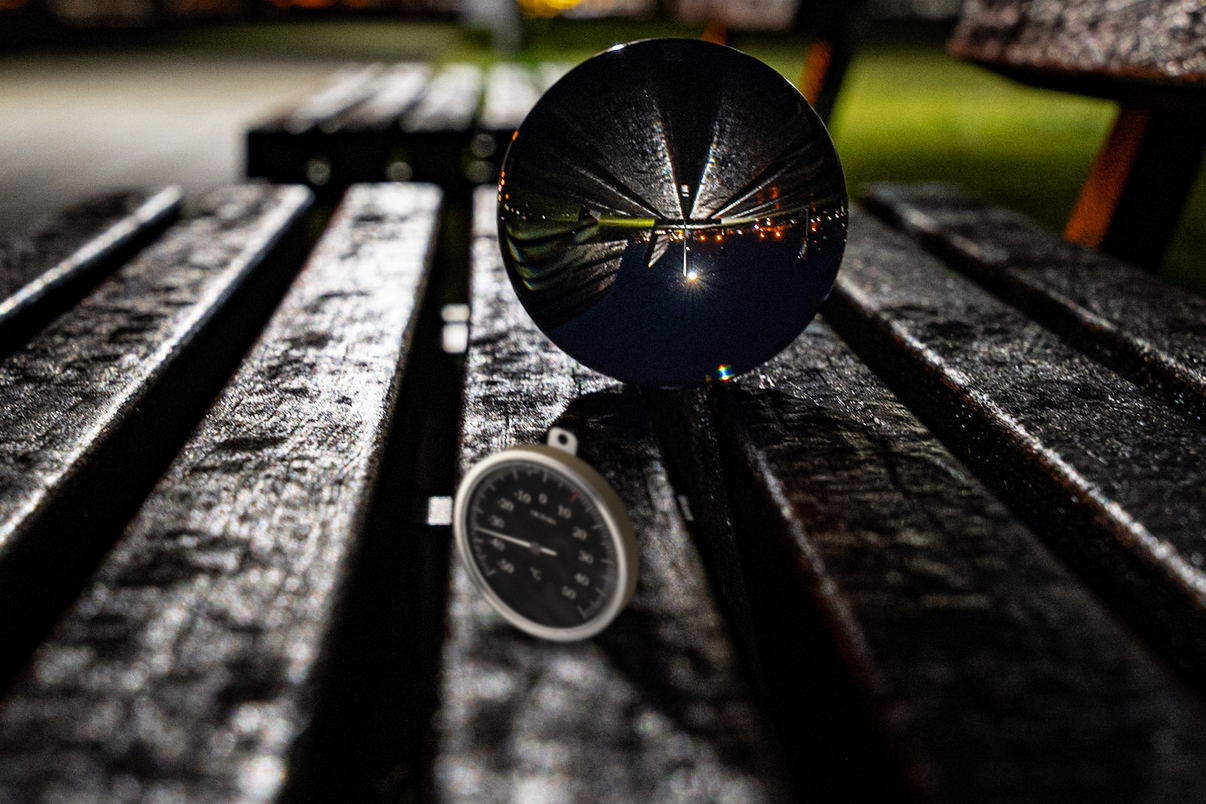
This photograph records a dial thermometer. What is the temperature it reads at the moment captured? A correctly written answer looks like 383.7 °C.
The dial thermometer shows -35 °C
